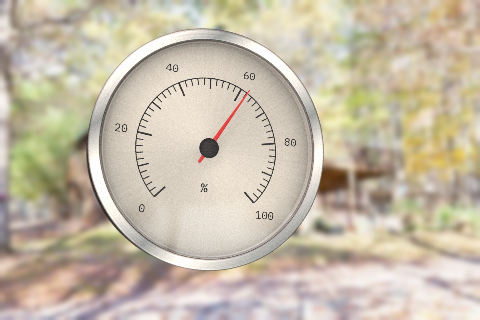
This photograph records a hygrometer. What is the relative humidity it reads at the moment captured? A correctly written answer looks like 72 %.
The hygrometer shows 62 %
